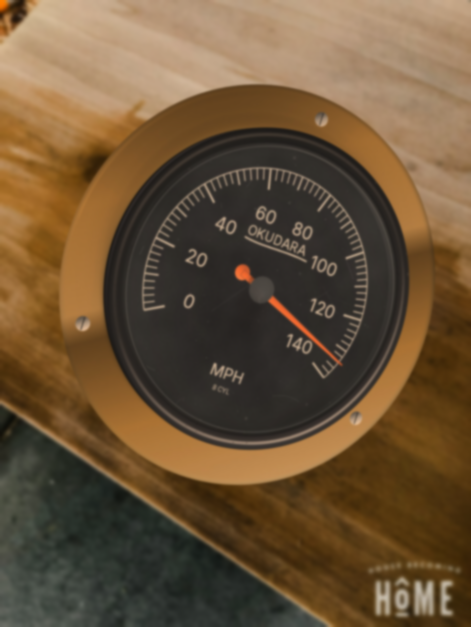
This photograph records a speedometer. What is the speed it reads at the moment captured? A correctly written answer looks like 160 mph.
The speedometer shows 134 mph
